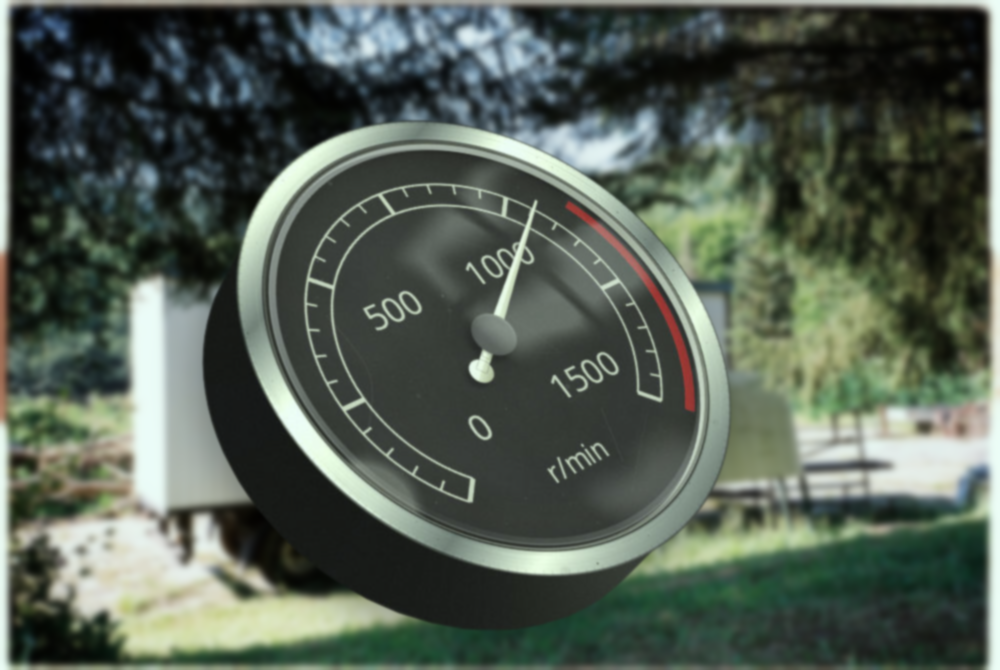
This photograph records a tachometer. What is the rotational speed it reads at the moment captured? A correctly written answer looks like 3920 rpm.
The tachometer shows 1050 rpm
